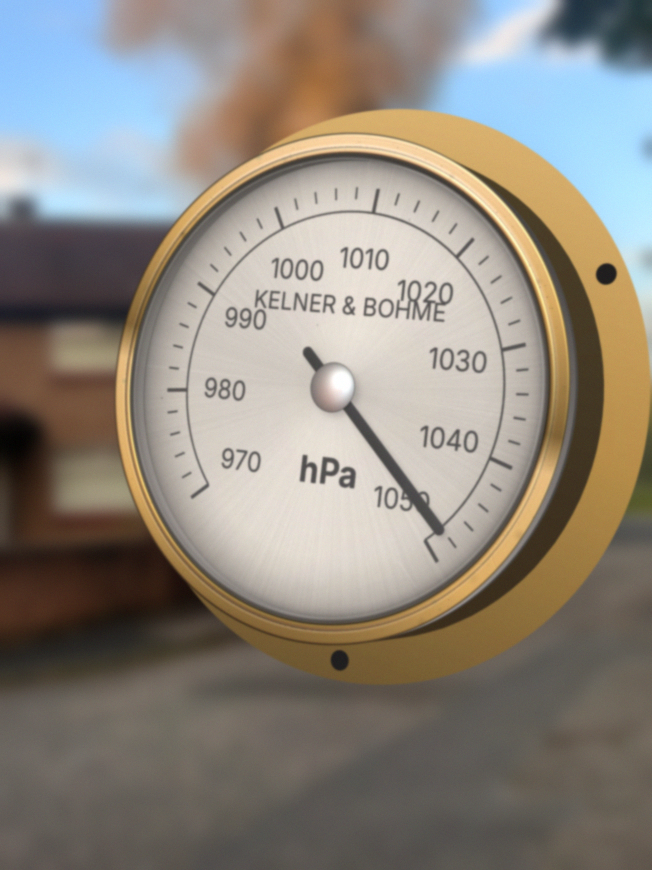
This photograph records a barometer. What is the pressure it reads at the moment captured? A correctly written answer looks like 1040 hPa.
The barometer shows 1048 hPa
